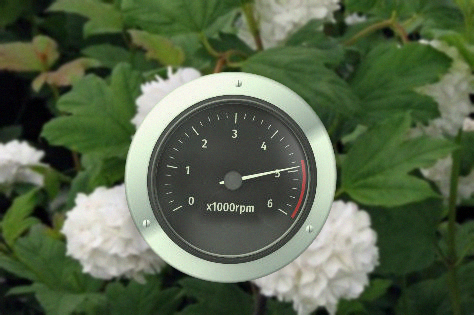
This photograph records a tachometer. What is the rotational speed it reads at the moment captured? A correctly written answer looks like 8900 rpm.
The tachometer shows 4900 rpm
